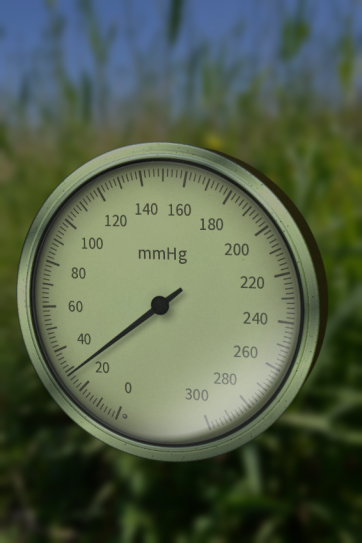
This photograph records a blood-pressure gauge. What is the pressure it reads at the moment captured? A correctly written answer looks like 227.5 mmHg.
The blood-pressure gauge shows 28 mmHg
